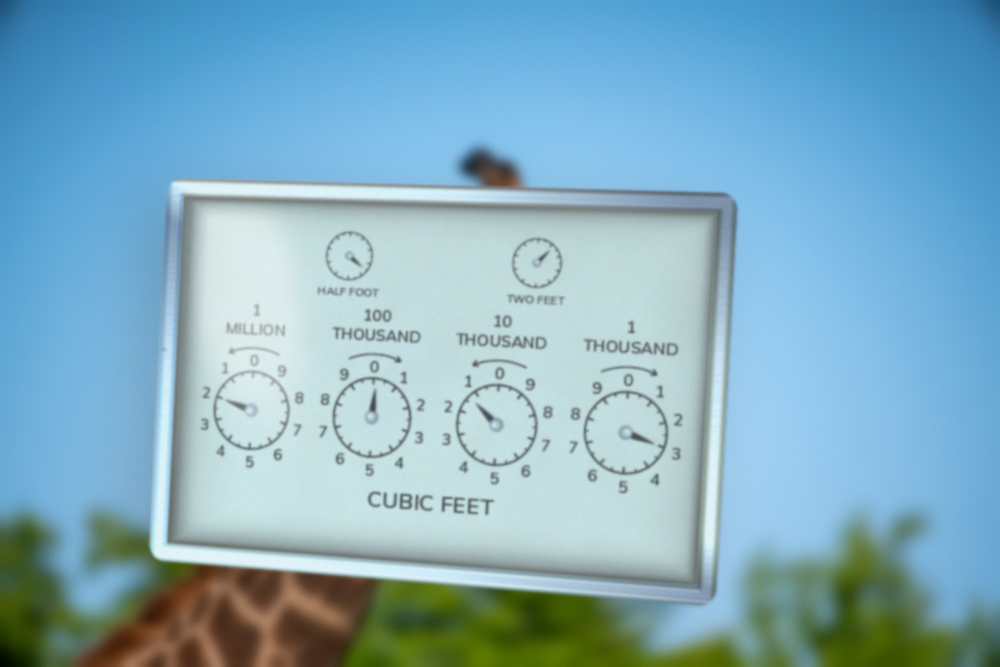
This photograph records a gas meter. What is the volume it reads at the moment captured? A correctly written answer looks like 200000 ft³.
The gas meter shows 201300 ft³
